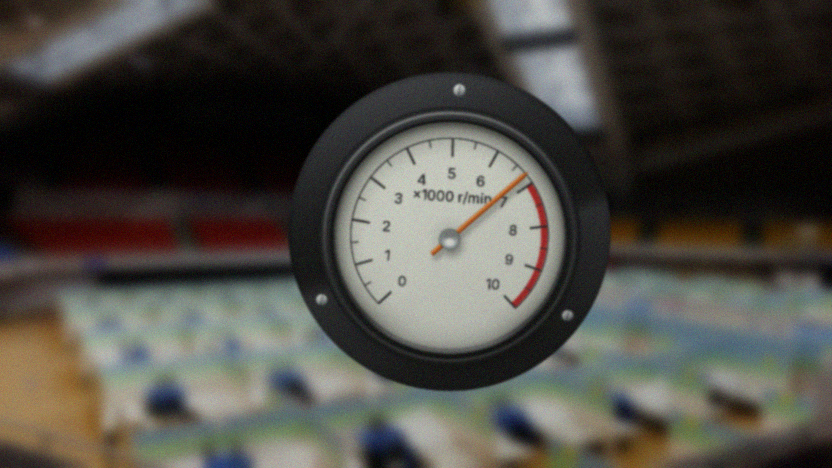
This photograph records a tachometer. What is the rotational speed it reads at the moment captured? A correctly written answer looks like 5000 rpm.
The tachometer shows 6750 rpm
